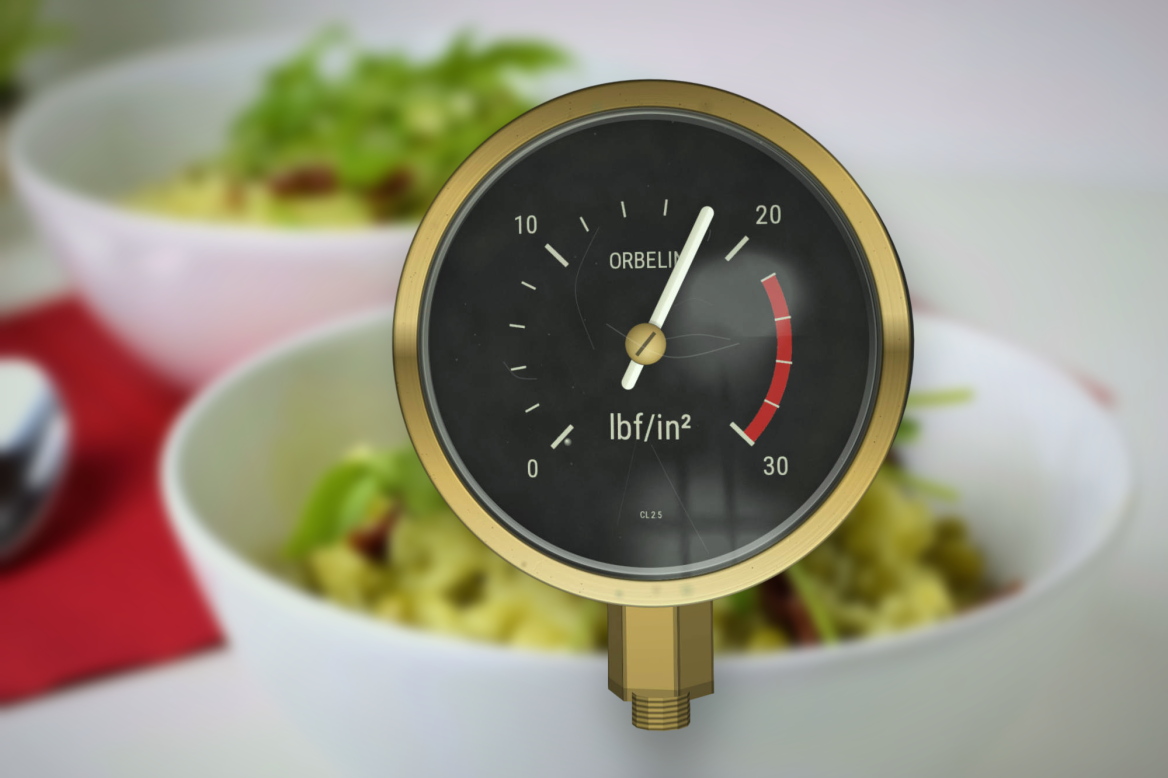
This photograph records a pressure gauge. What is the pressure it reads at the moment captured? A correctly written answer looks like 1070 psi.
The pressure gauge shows 18 psi
